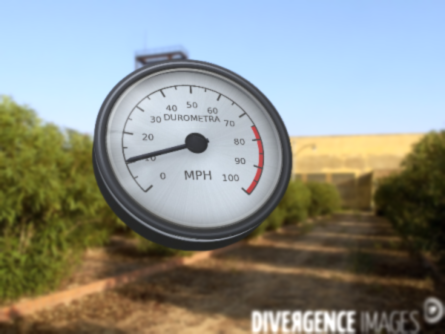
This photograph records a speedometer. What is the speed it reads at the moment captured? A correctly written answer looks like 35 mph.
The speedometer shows 10 mph
